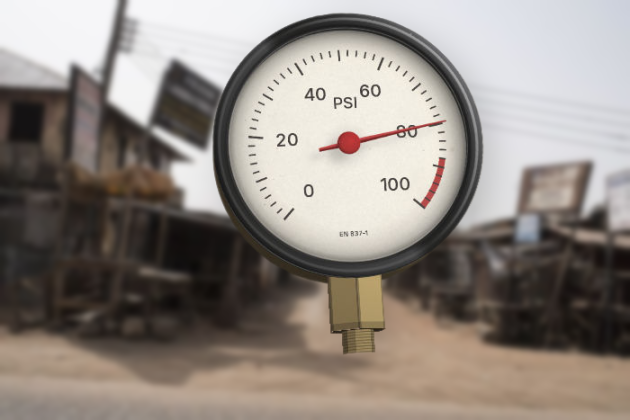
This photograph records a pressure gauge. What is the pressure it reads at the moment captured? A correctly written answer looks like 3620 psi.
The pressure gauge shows 80 psi
